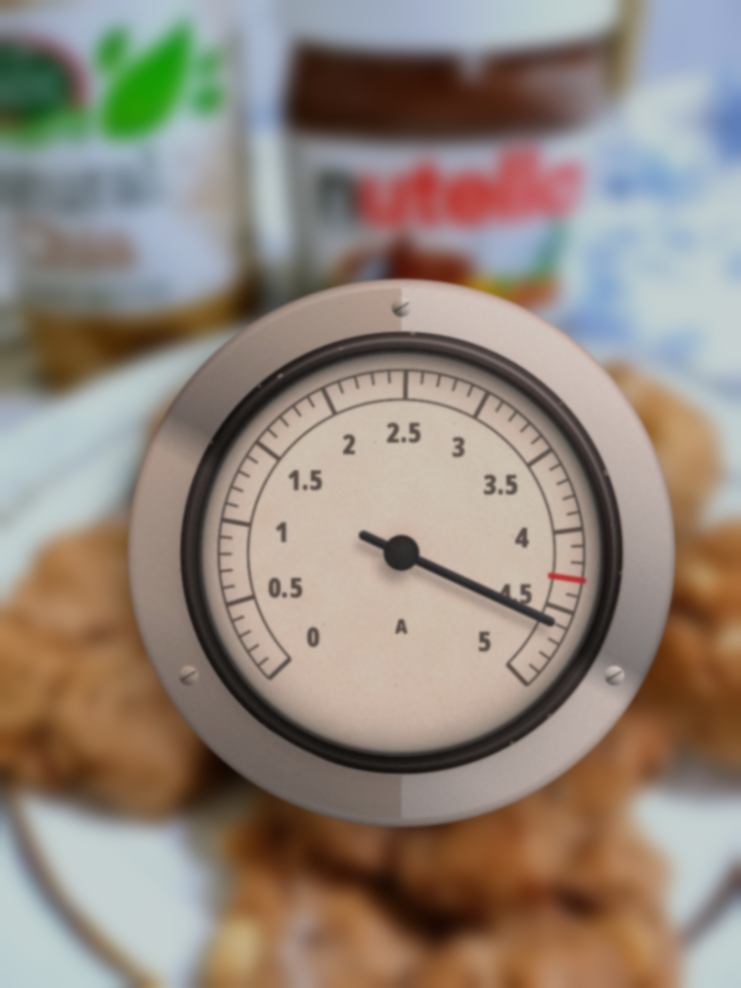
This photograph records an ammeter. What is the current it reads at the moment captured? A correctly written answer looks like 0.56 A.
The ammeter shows 4.6 A
